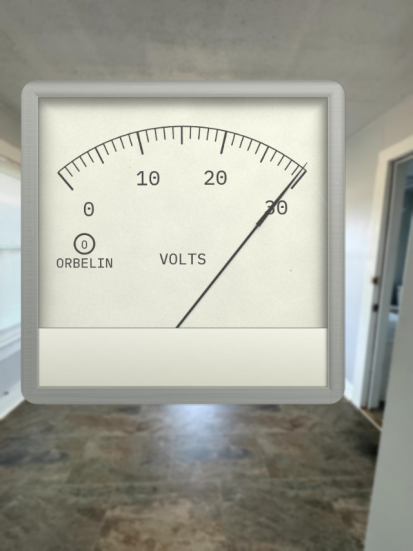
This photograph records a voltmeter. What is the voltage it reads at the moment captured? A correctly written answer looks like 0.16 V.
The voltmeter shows 29.5 V
